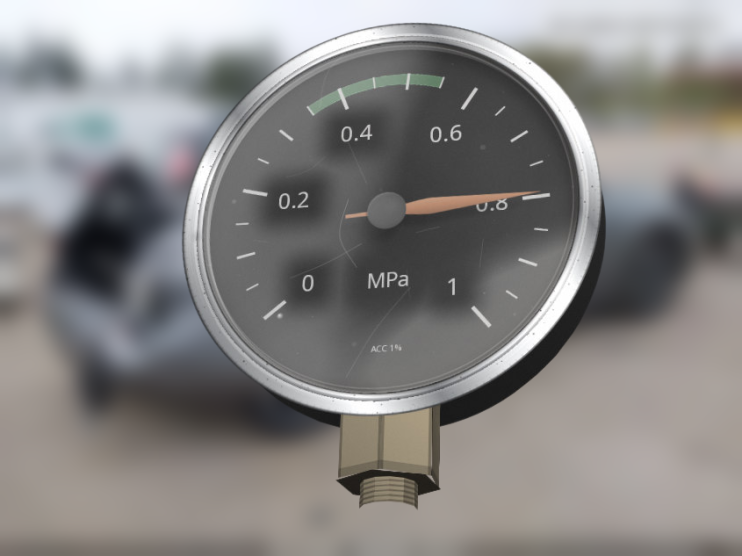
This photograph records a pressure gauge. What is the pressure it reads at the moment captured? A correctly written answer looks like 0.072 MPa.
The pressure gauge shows 0.8 MPa
